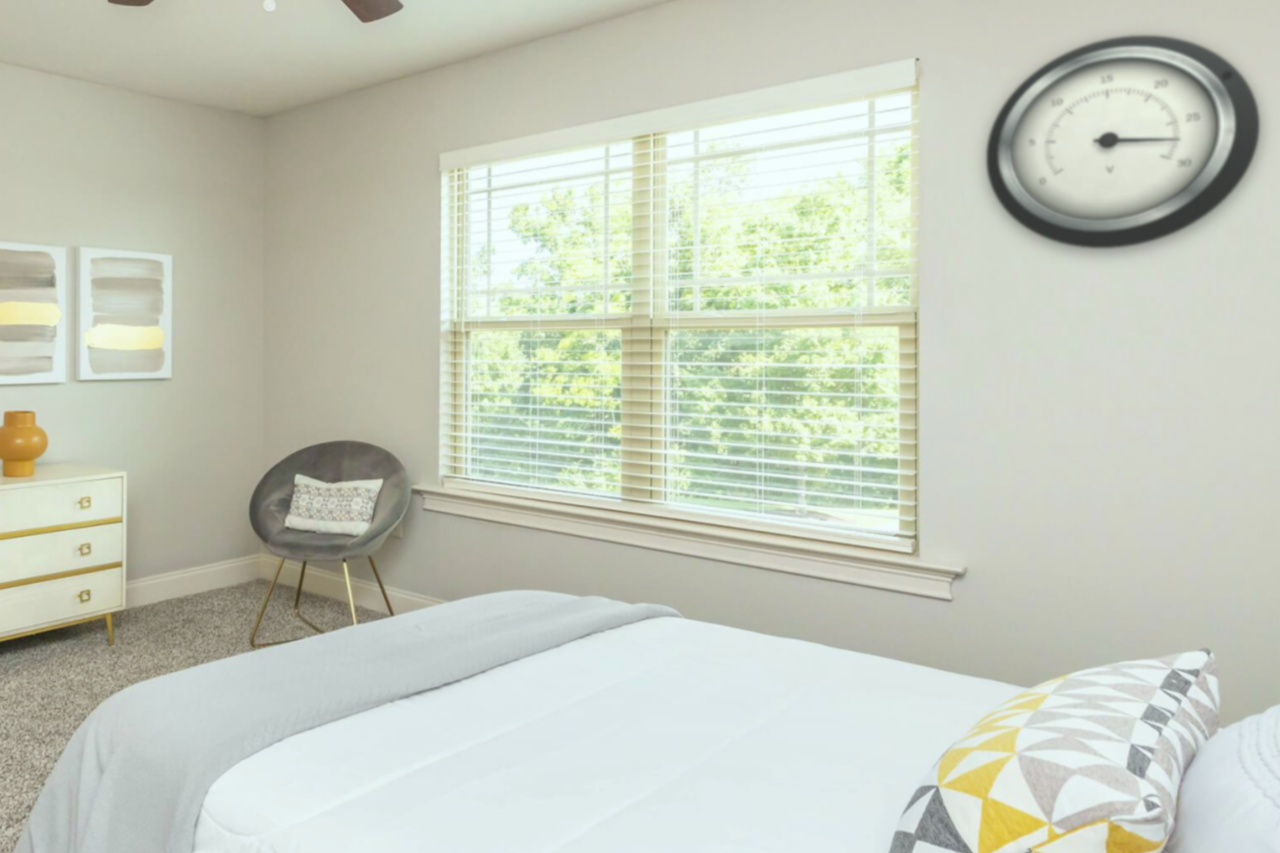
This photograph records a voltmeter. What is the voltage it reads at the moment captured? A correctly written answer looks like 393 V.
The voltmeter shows 27.5 V
